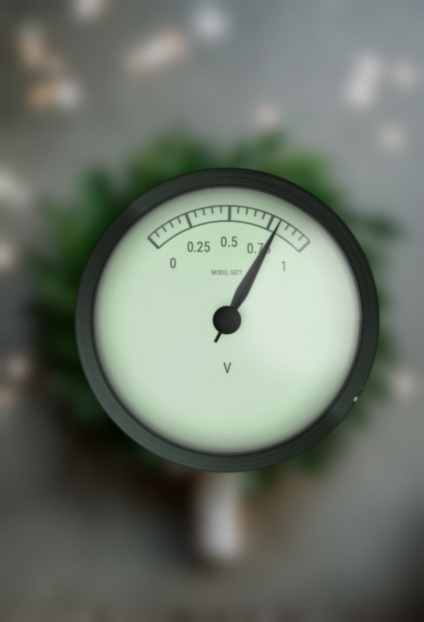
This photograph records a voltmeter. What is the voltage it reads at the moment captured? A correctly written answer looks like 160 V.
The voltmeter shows 0.8 V
